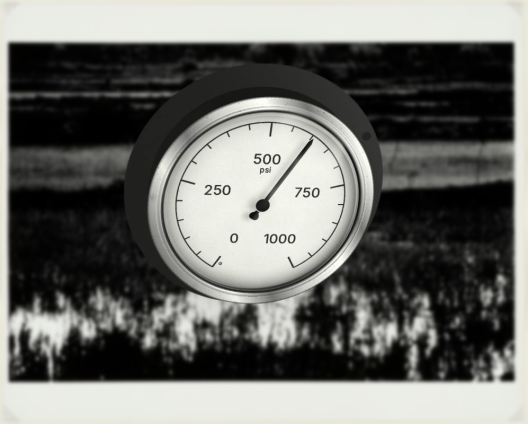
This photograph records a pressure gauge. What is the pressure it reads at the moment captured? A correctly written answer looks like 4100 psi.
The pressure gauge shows 600 psi
